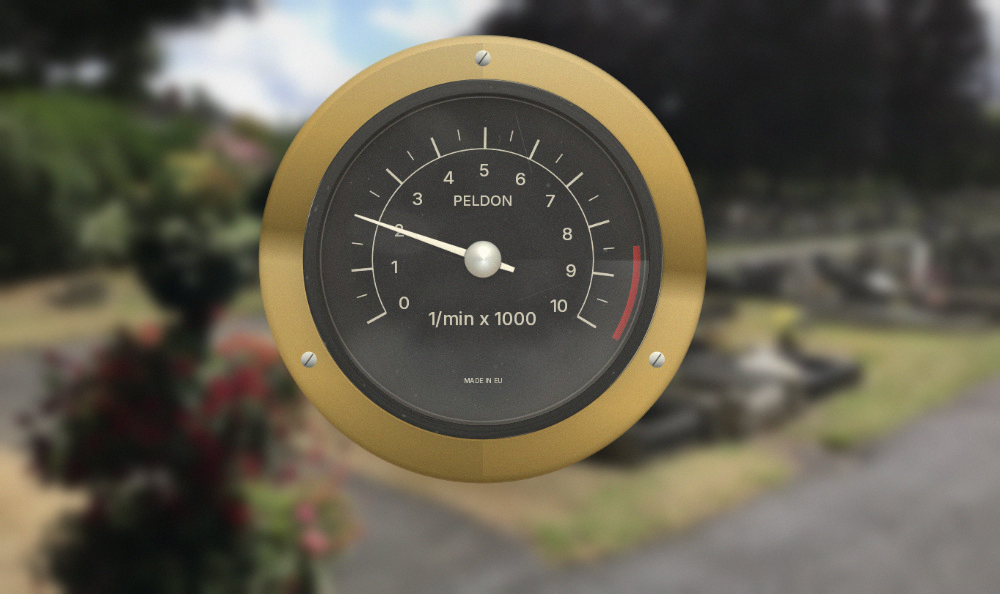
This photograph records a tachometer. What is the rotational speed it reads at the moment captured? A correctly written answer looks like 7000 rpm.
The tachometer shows 2000 rpm
